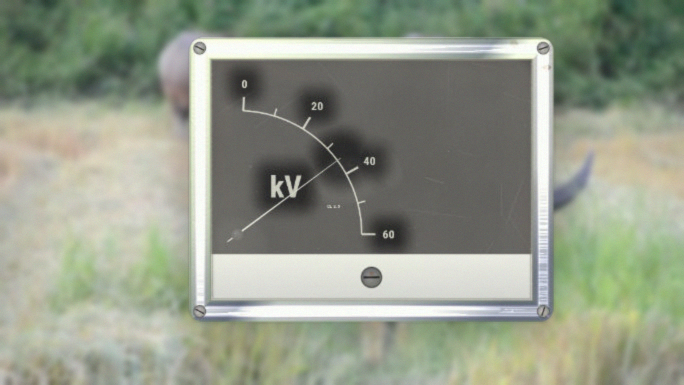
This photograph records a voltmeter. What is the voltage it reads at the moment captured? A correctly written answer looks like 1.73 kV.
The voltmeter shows 35 kV
